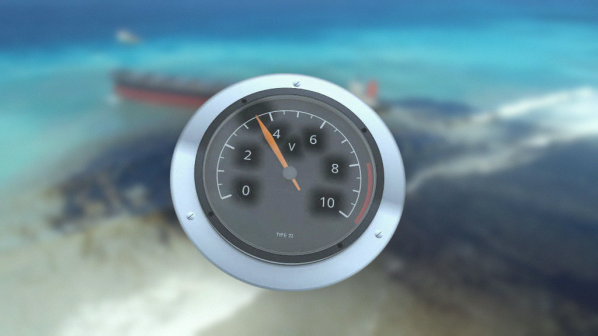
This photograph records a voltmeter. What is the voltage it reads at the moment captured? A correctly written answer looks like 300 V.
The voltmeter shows 3.5 V
